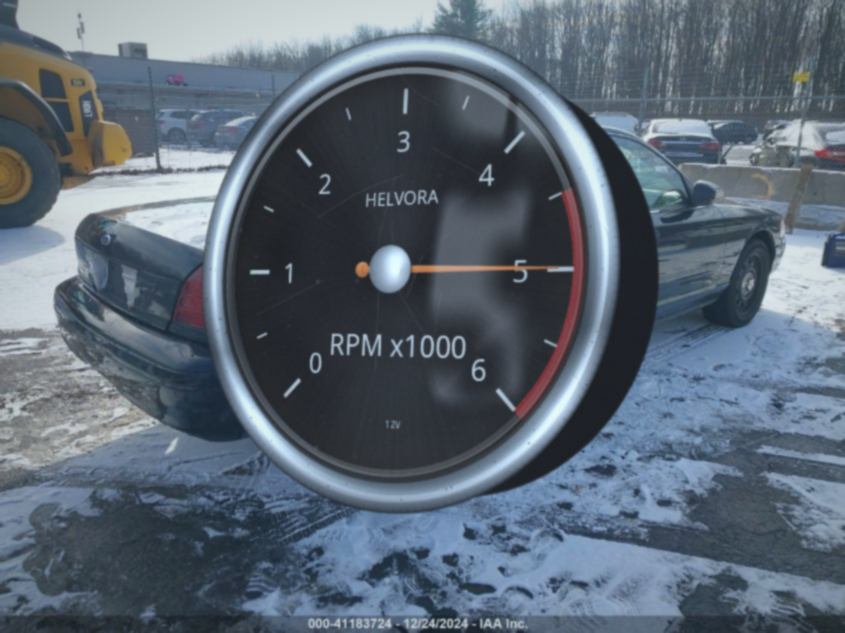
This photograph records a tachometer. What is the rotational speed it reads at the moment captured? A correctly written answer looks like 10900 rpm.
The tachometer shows 5000 rpm
